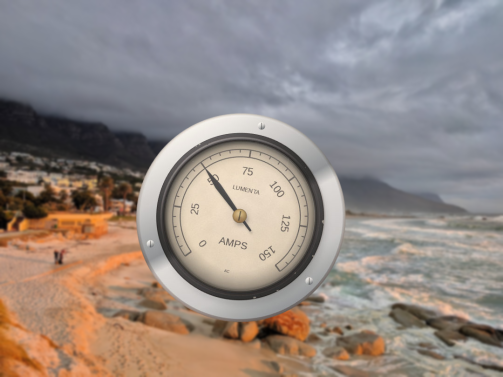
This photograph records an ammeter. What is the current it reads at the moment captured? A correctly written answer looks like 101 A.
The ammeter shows 50 A
